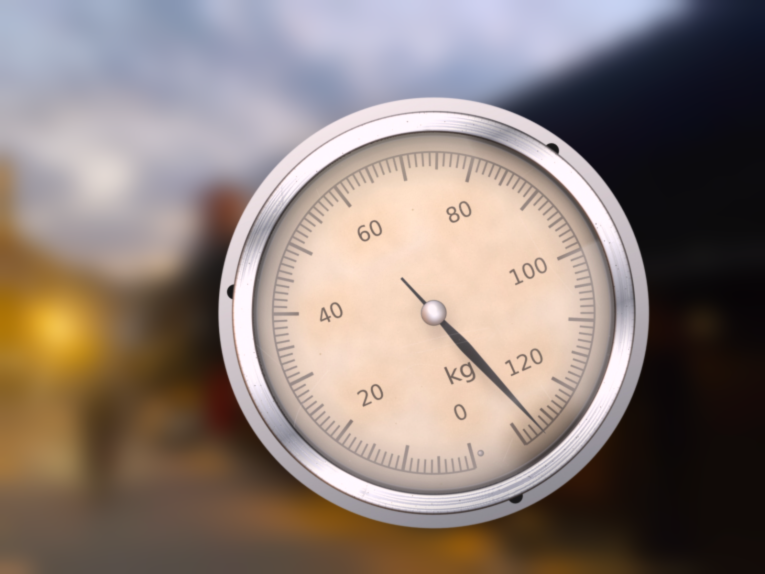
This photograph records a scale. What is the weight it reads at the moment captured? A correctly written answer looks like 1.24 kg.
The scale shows 127 kg
